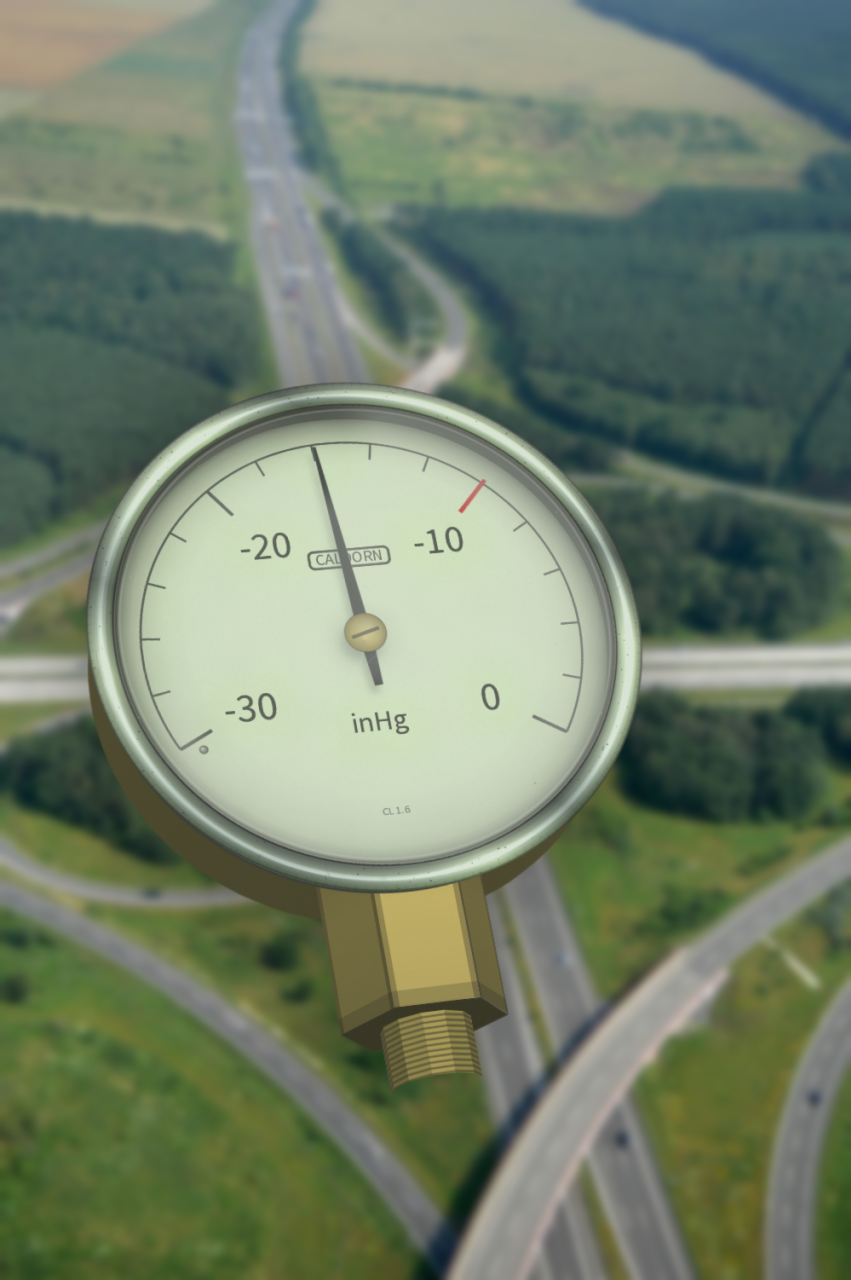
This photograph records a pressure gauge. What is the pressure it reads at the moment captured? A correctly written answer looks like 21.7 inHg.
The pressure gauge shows -16 inHg
